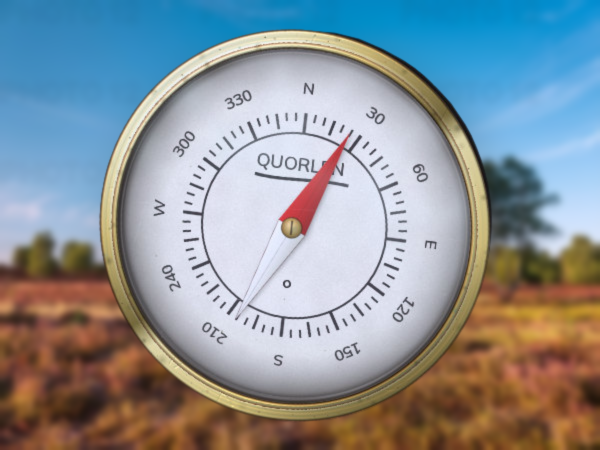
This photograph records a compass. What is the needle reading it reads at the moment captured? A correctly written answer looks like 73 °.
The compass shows 25 °
